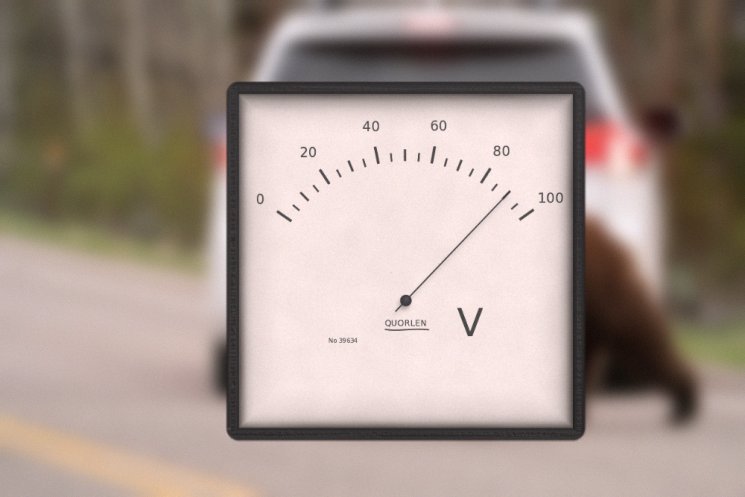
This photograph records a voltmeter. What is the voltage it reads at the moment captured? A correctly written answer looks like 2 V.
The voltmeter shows 90 V
